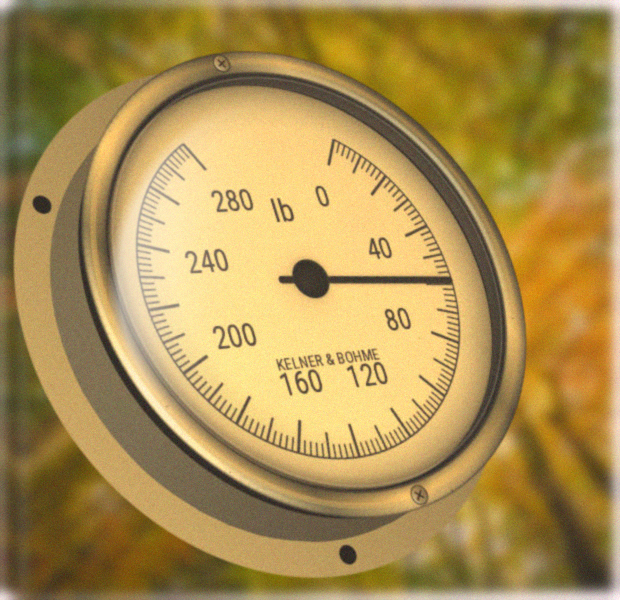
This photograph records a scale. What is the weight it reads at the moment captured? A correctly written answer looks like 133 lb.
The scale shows 60 lb
